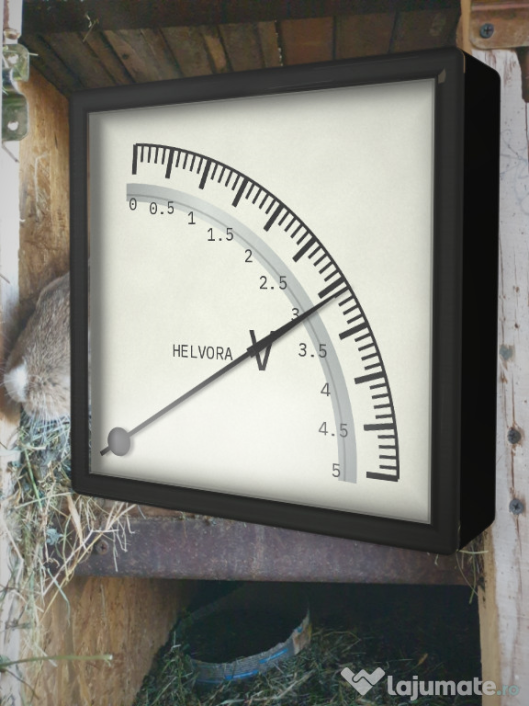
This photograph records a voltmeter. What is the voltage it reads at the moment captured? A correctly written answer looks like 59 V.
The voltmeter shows 3.1 V
